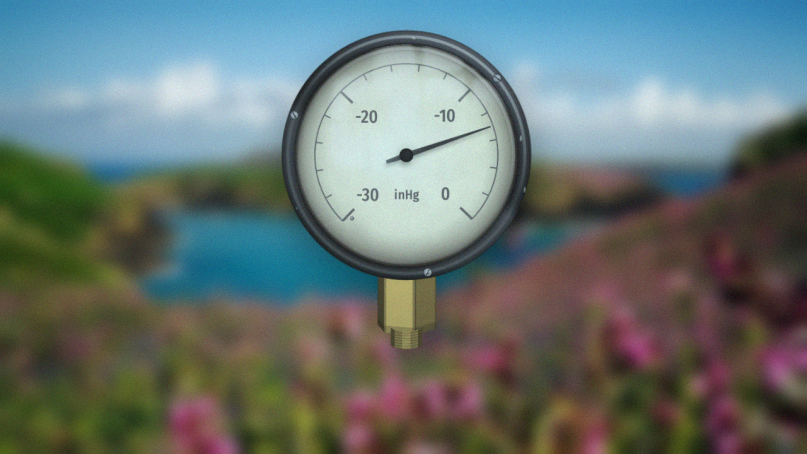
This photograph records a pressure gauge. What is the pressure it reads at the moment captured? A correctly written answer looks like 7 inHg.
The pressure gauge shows -7 inHg
